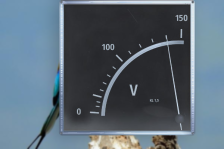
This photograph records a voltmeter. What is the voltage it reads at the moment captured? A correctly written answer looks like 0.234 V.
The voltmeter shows 140 V
